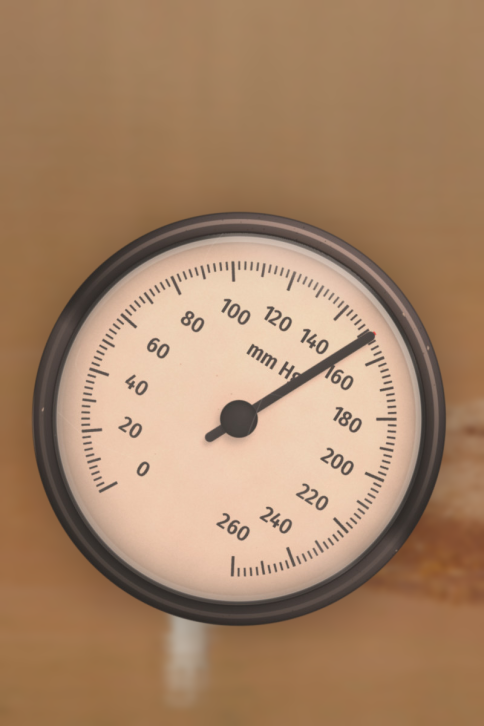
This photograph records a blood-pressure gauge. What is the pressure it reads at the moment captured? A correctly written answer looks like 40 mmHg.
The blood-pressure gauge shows 152 mmHg
